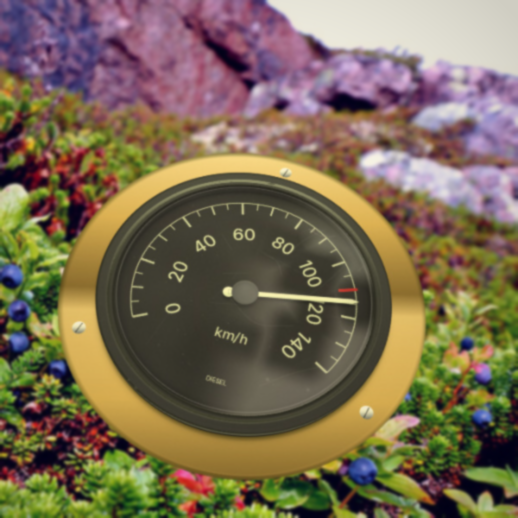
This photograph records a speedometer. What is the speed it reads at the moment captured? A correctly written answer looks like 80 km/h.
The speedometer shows 115 km/h
